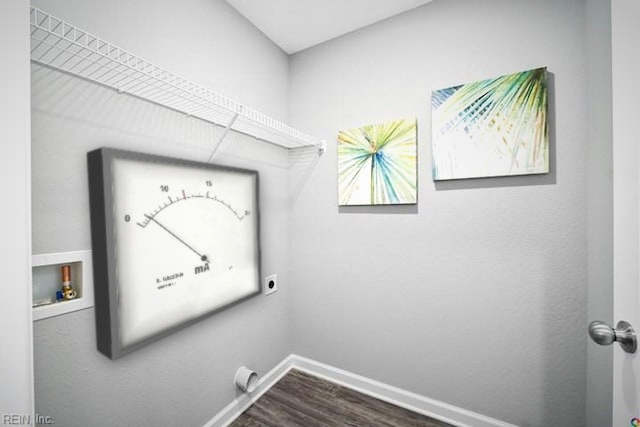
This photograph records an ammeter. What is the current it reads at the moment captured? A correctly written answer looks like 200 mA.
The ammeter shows 5 mA
